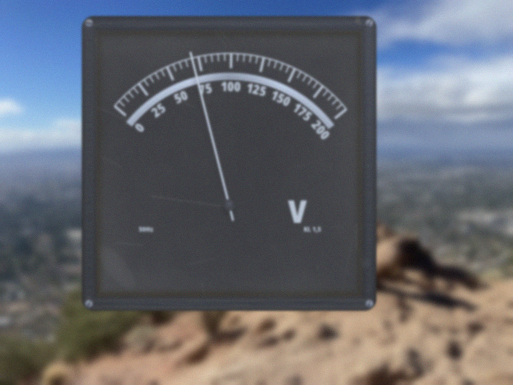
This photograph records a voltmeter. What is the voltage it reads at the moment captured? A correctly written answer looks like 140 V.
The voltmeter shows 70 V
